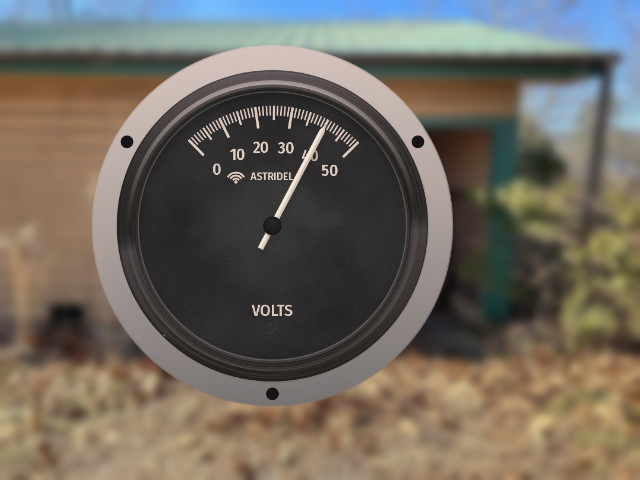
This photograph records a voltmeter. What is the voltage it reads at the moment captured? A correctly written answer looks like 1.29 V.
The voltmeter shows 40 V
